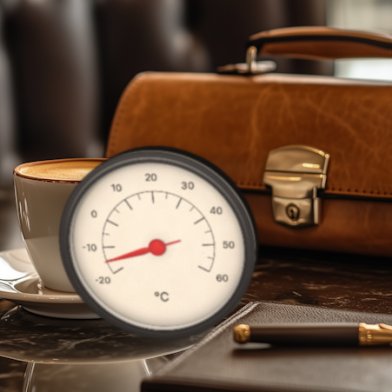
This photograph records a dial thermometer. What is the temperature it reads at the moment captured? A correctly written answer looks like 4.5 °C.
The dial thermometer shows -15 °C
